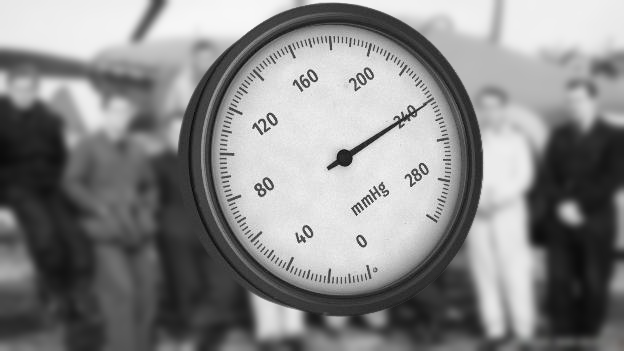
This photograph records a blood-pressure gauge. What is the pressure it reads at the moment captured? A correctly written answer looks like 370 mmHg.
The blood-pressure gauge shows 240 mmHg
